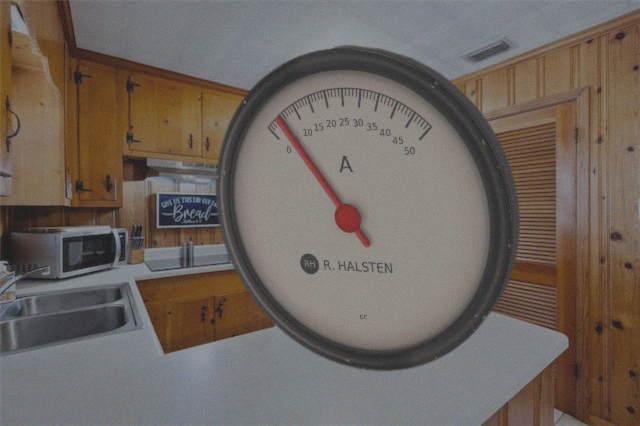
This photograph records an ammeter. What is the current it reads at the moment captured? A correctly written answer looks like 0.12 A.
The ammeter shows 5 A
